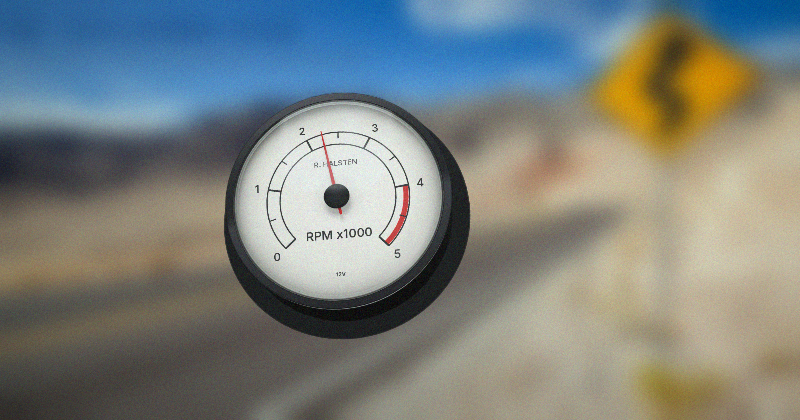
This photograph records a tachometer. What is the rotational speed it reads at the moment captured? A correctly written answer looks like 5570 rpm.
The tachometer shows 2250 rpm
